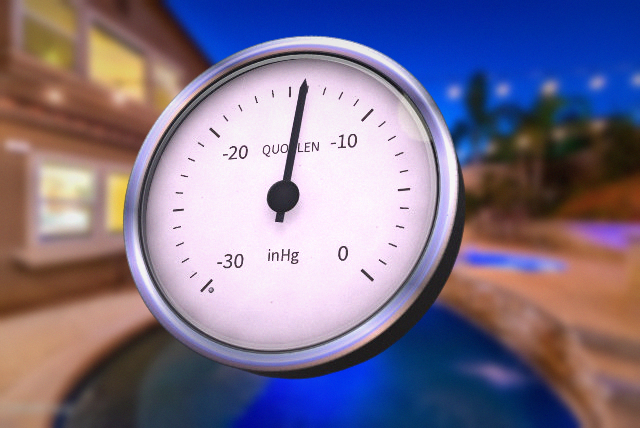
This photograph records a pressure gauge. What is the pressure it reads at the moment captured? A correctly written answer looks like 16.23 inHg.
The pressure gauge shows -14 inHg
